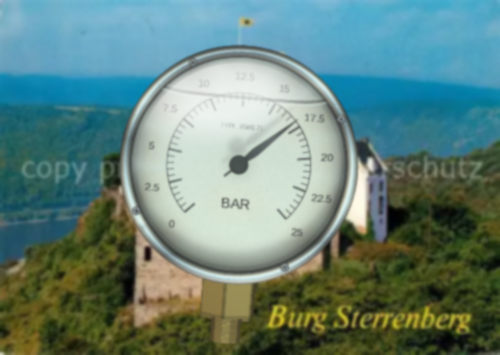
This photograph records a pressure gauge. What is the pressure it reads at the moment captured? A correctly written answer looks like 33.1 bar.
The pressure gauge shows 17 bar
